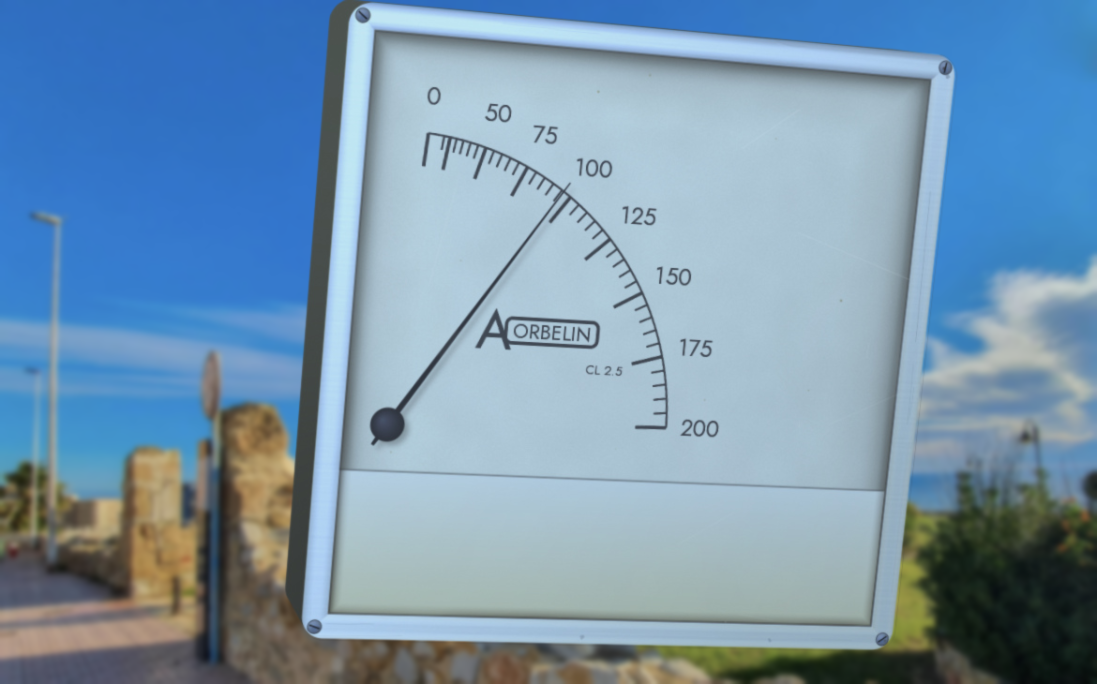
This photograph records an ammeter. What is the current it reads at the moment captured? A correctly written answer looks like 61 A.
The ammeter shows 95 A
